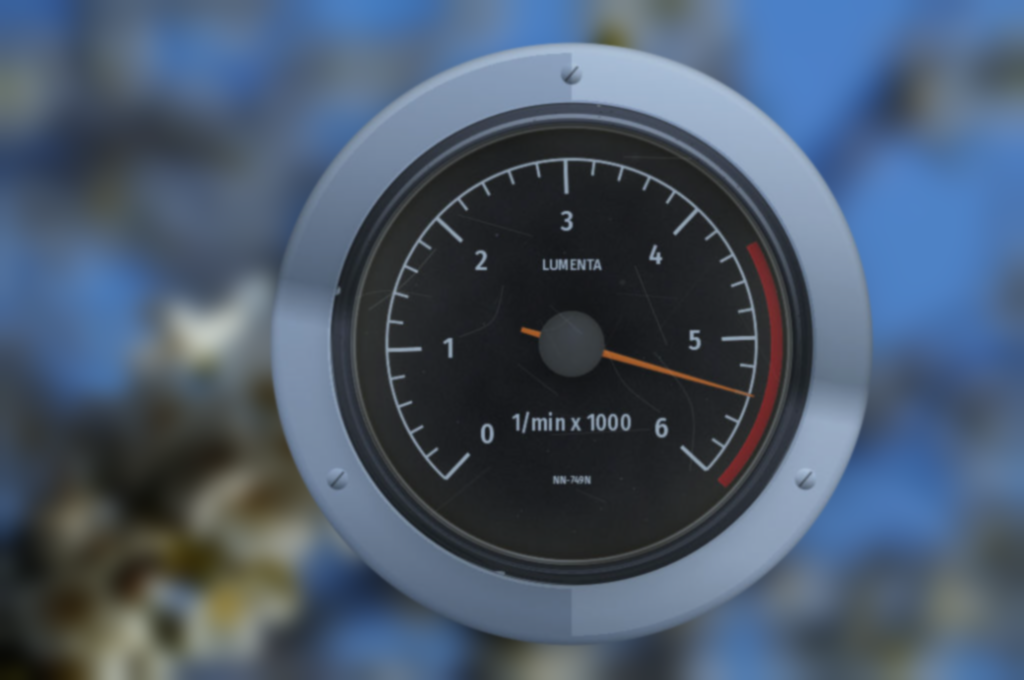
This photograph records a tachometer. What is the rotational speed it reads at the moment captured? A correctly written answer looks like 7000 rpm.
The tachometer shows 5400 rpm
